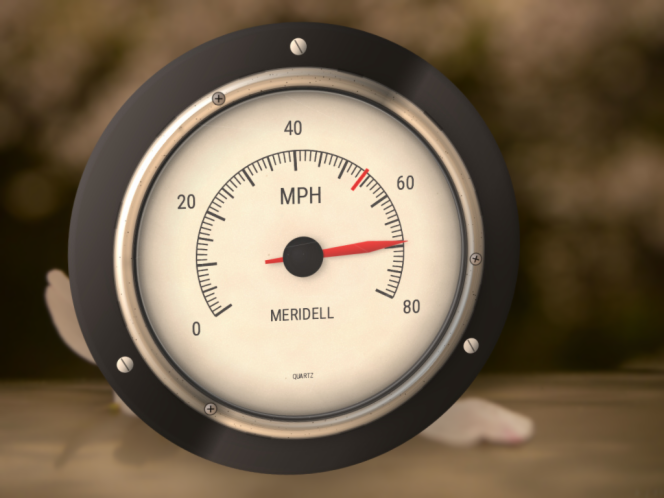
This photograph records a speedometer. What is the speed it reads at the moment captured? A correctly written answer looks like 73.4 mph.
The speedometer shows 69 mph
